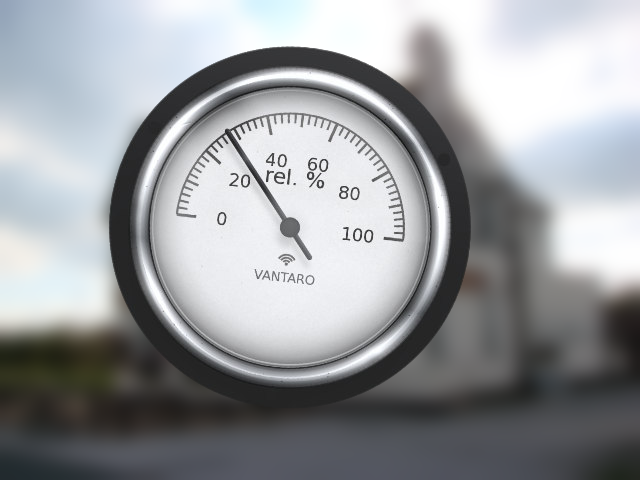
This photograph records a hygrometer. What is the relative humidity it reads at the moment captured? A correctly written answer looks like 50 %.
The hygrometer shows 28 %
